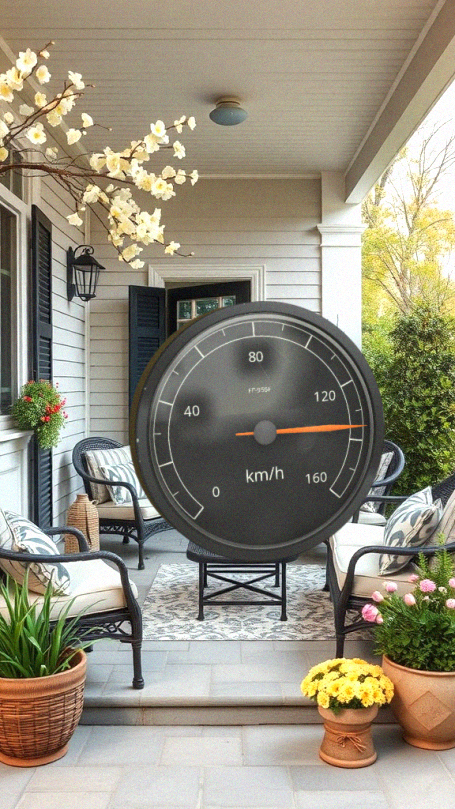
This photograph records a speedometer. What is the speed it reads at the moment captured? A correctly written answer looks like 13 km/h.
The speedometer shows 135 km/h
